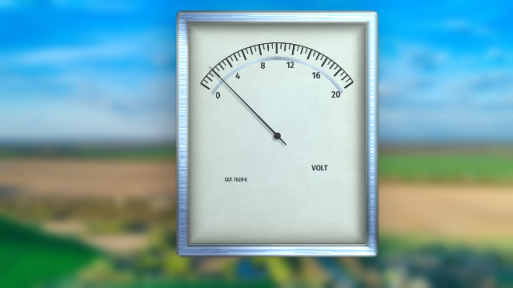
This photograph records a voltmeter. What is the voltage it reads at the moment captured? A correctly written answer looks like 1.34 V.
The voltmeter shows 2 V
